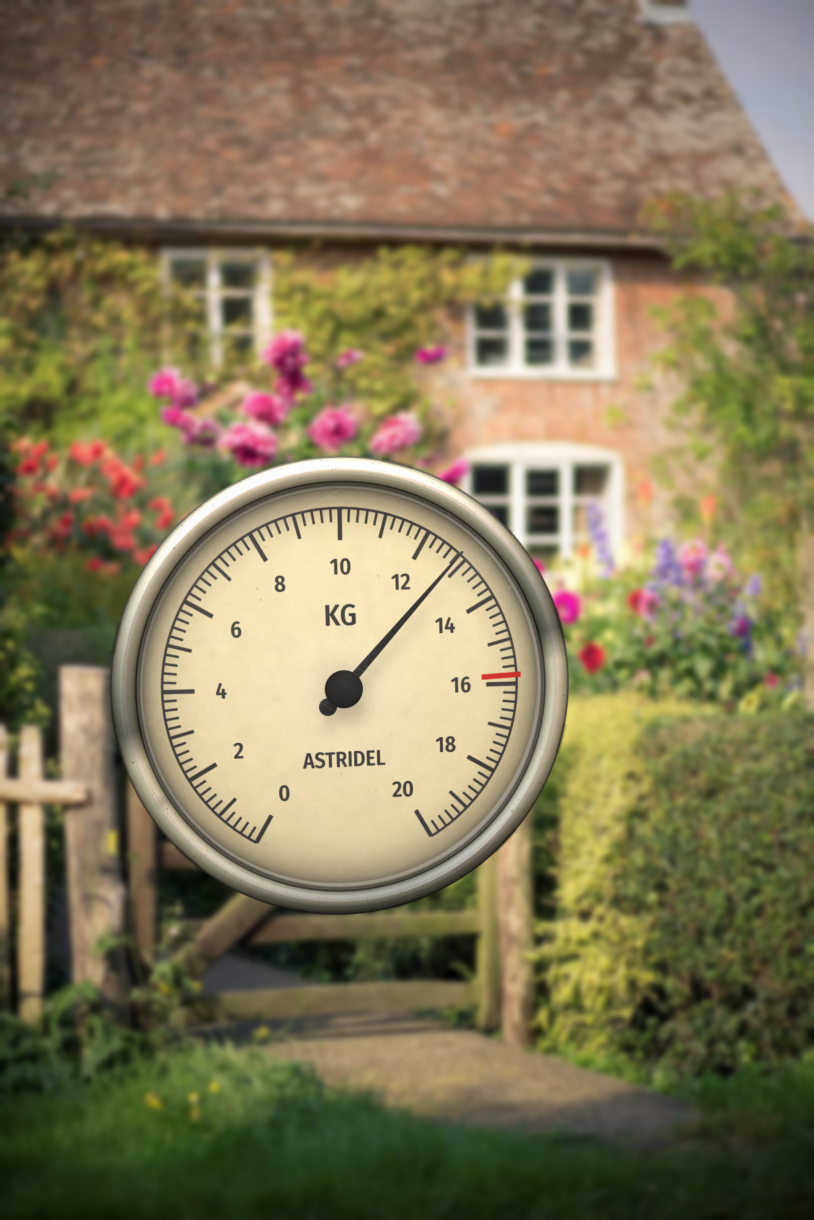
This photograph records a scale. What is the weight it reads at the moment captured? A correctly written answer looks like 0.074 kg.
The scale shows 12.8 kg
